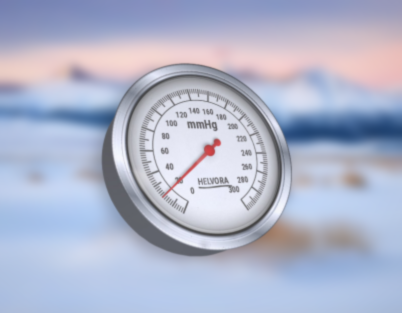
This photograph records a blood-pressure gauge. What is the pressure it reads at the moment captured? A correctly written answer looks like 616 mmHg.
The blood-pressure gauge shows 20 mmHg
